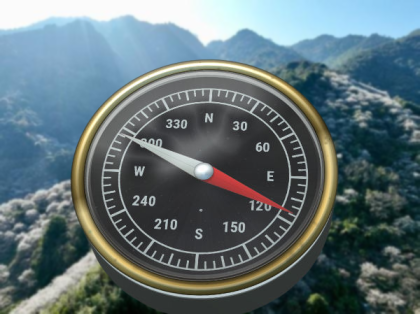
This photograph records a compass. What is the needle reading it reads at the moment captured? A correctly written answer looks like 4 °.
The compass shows 115 °
